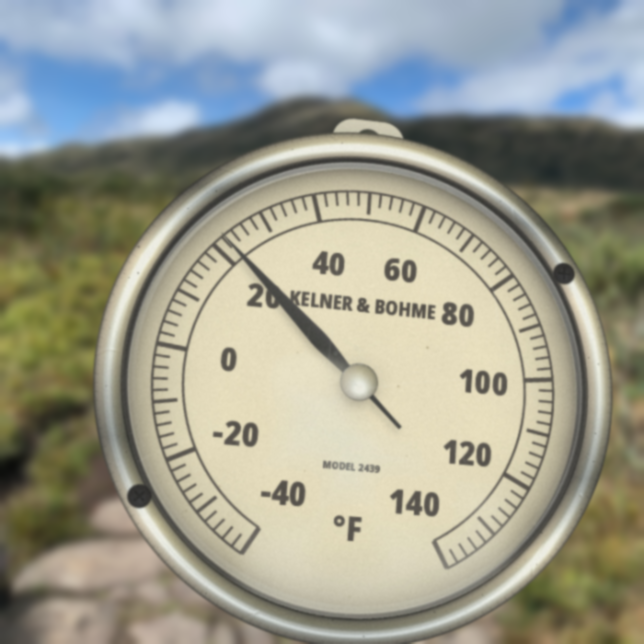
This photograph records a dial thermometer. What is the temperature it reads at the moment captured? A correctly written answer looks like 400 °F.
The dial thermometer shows 22 °F
